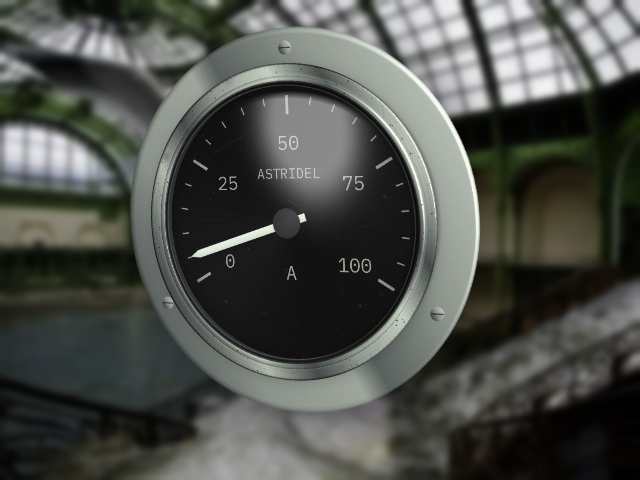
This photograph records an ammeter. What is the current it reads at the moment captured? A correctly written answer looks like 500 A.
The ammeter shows 5 A
